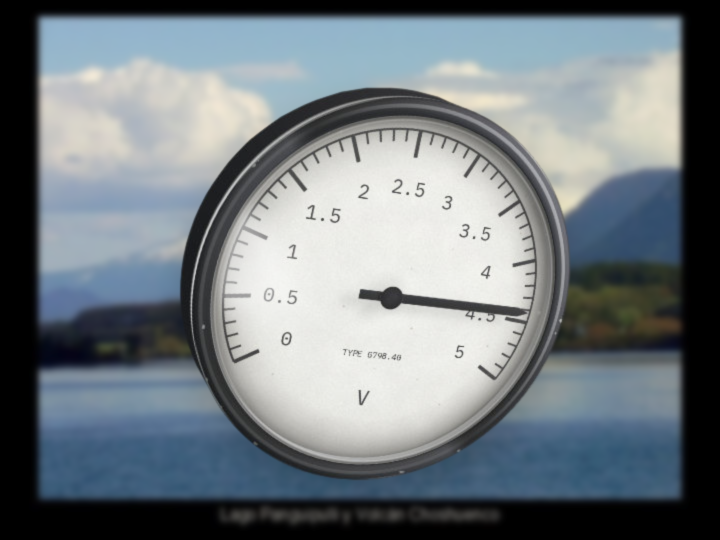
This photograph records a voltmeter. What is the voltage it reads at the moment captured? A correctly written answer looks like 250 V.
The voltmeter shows 4.4 V
